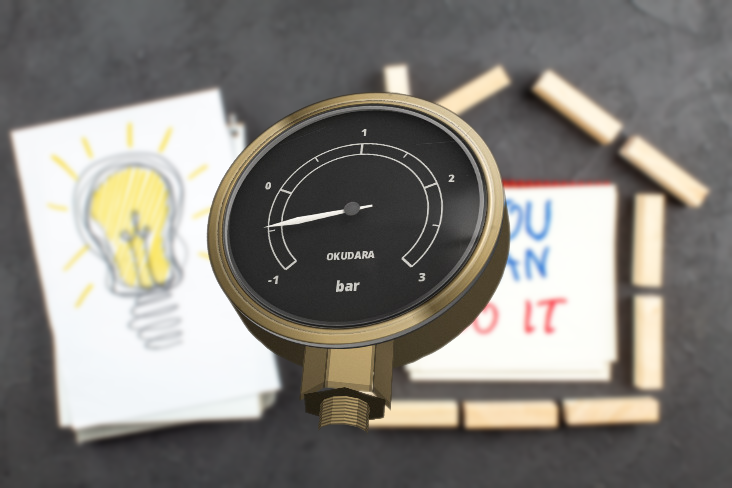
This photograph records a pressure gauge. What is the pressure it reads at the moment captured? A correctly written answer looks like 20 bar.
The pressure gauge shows -0.5 bar
